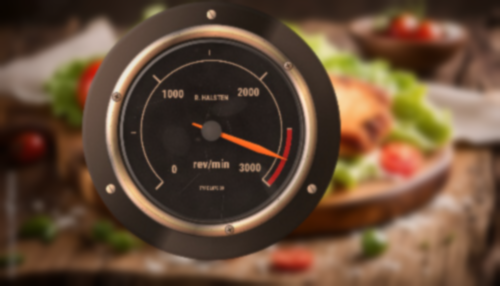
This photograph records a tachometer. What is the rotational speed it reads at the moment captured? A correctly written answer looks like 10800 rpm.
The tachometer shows 2750 rpm
